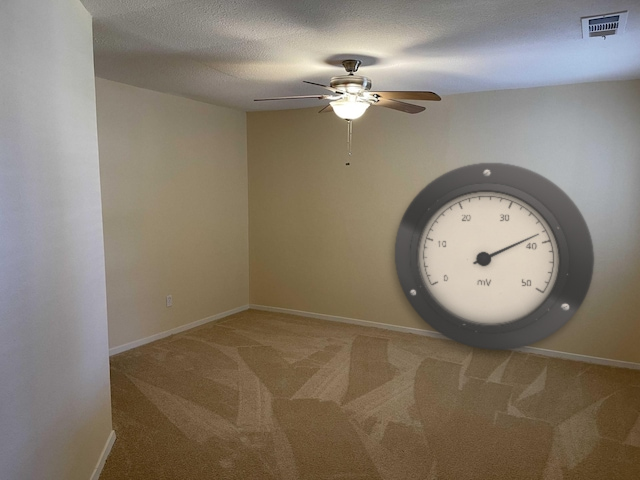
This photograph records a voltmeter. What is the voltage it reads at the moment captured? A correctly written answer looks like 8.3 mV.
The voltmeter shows 38 mV
